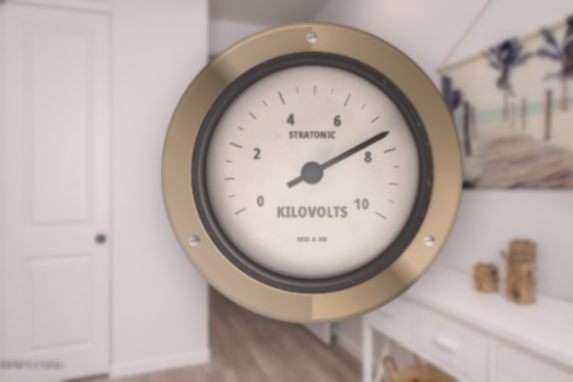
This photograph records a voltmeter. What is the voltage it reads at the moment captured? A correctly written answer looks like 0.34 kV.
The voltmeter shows 7.5 kV
